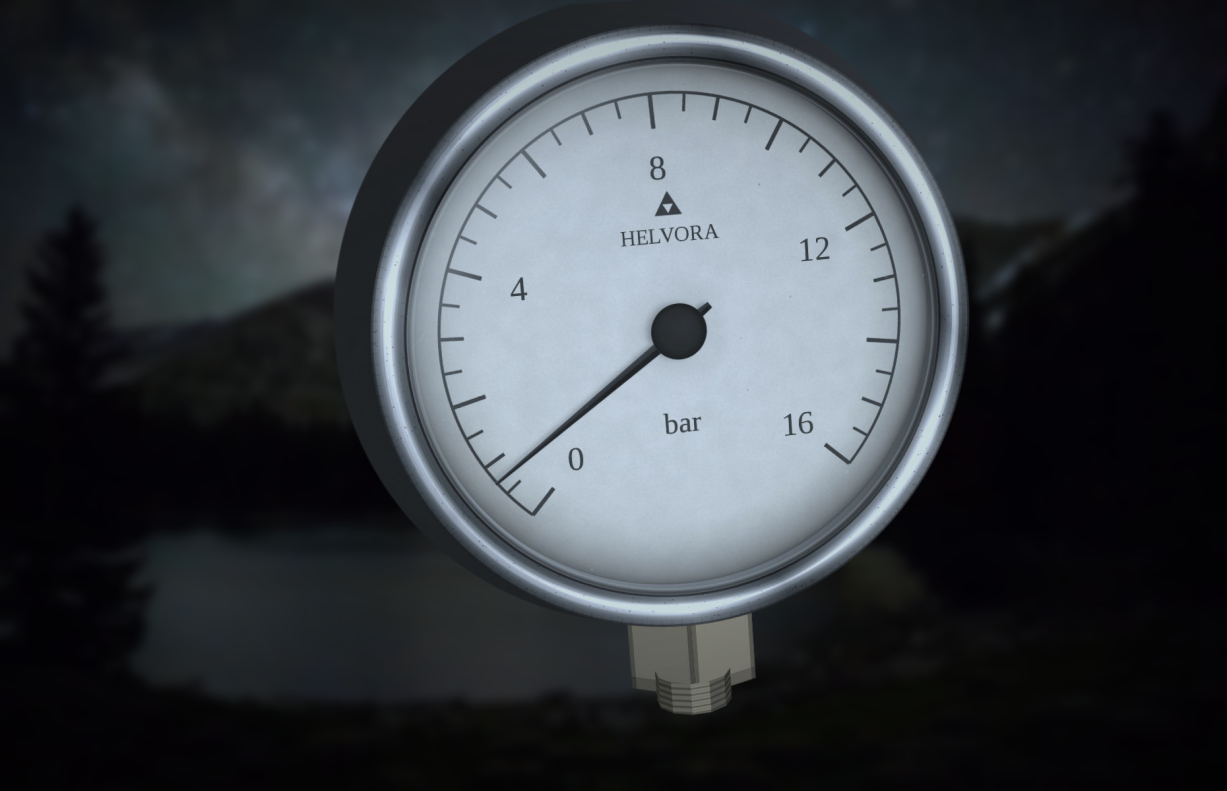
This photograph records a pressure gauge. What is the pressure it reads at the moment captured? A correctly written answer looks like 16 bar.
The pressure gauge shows 0.75 bar
